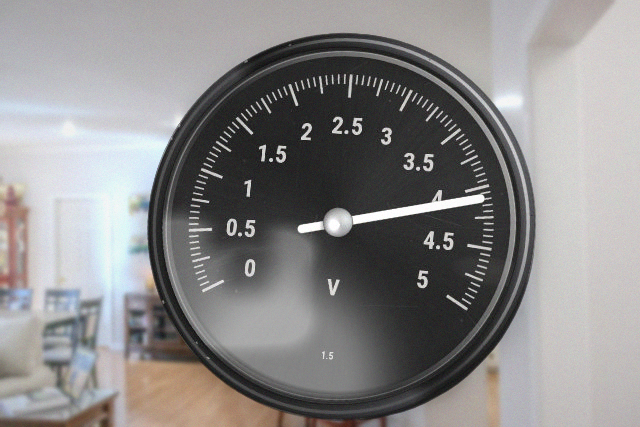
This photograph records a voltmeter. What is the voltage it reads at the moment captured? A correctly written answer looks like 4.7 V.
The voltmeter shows 4.1 V
